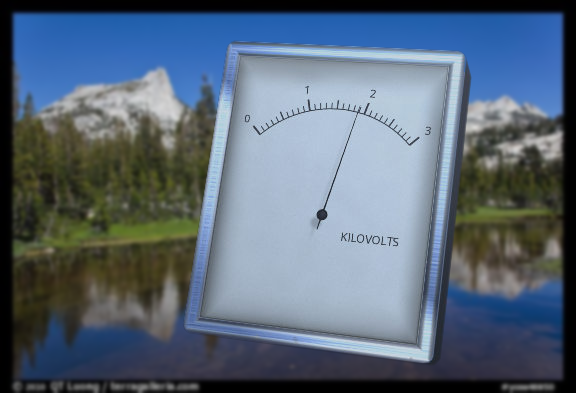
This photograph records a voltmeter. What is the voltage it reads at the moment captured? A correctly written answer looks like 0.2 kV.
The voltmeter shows 1.9 kV
